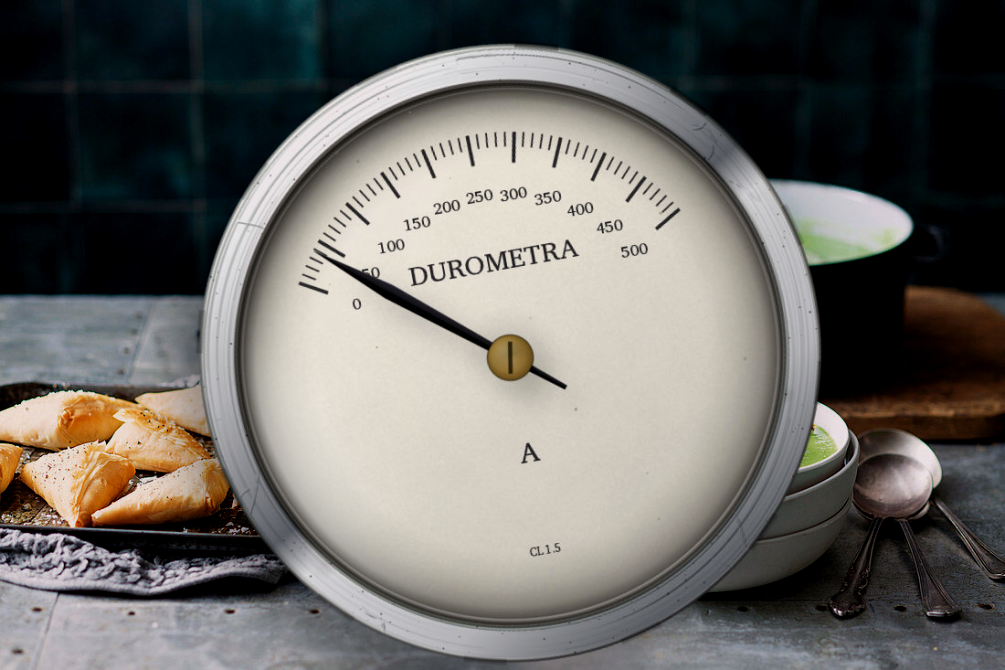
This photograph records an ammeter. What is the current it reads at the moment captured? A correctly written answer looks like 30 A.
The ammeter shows 40 A
